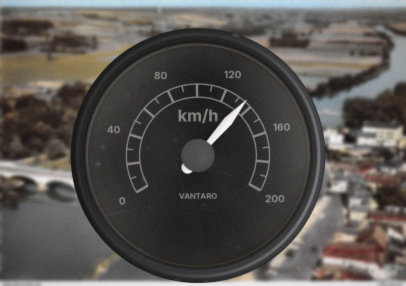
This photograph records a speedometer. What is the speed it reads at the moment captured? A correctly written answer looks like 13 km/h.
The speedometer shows 135 km/h
